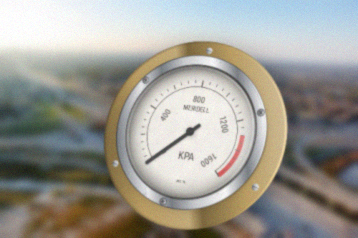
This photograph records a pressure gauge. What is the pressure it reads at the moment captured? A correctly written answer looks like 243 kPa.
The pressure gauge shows 0 kPa
